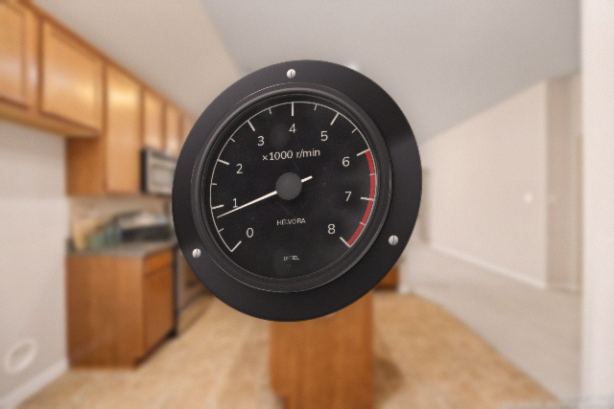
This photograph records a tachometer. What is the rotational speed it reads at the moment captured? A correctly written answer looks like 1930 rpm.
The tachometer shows 750 rpm
